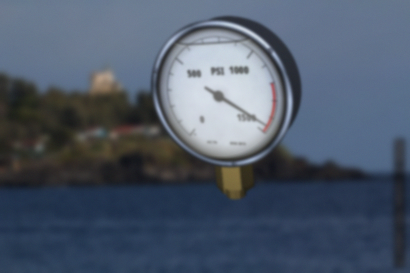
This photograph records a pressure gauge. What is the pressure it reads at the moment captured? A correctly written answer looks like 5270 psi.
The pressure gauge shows 1450 psi
